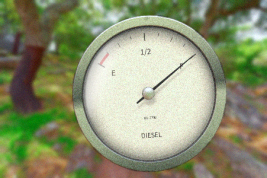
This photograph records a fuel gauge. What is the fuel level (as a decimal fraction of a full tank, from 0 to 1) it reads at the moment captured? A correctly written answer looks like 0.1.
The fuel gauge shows 1
